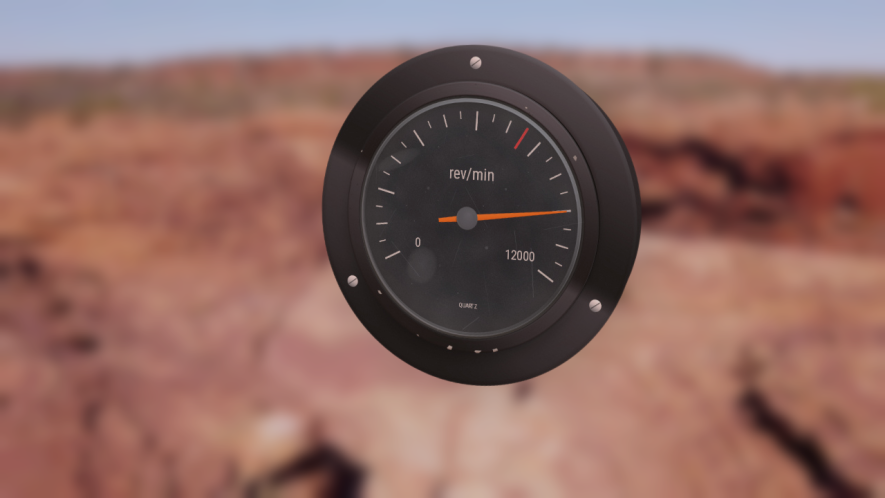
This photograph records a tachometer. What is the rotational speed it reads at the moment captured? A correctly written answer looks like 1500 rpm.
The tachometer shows 10000 rpm
